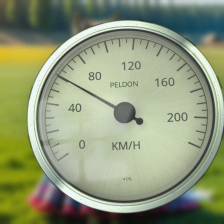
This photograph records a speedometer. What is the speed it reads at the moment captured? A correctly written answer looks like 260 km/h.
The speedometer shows 60 km/h
